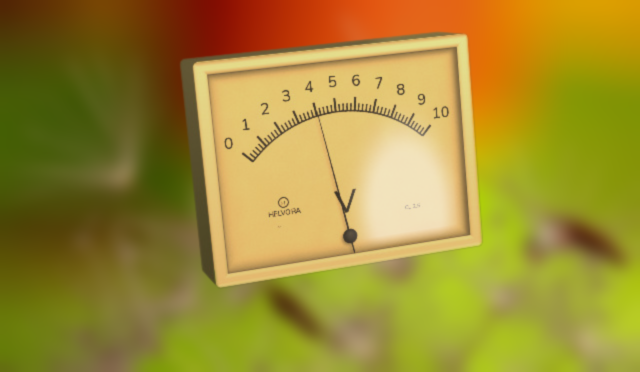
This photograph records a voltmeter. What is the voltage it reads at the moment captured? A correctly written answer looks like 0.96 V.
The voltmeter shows 4 V
